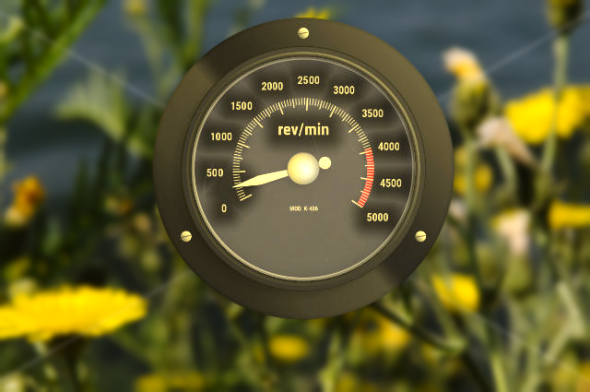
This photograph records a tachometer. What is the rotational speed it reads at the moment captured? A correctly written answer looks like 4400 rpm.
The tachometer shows 250 rpm
